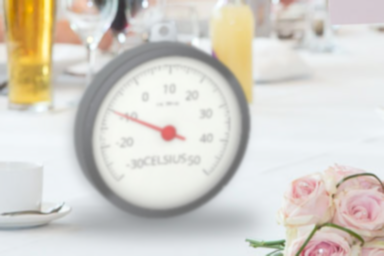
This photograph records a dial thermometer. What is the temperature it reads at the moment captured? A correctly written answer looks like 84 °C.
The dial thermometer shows -10 °C
